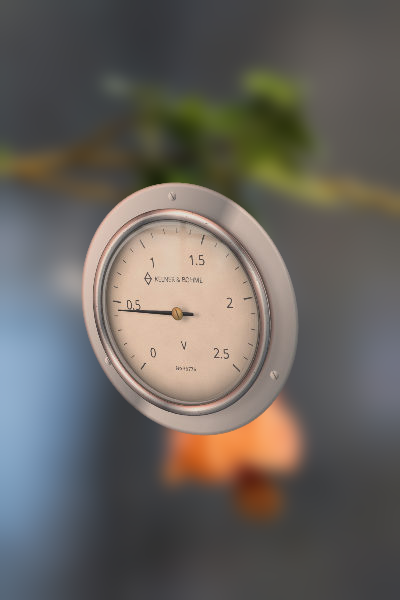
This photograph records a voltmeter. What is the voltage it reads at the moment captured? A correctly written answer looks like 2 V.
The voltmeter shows 0.45 V
